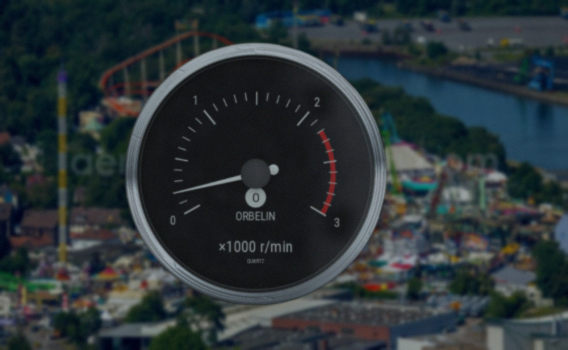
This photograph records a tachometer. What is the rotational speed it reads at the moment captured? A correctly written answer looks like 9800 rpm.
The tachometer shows 200 rpm
